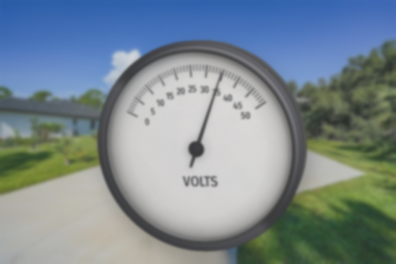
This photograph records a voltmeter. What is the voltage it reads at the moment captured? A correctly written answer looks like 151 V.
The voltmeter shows 35 V
